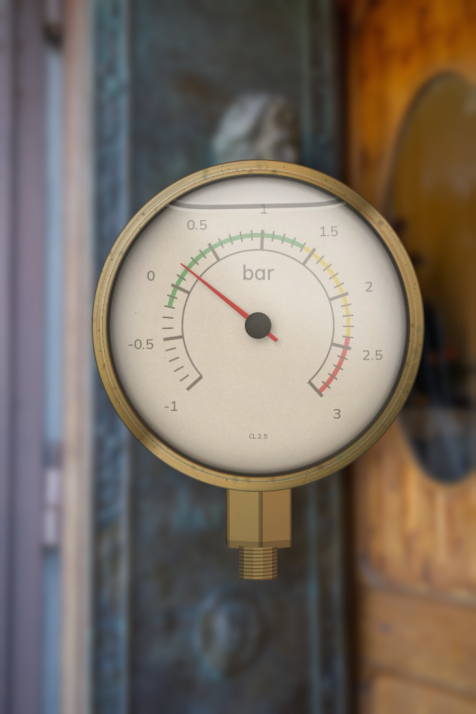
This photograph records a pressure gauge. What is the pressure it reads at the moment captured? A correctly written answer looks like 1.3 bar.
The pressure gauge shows 0.2 bar
